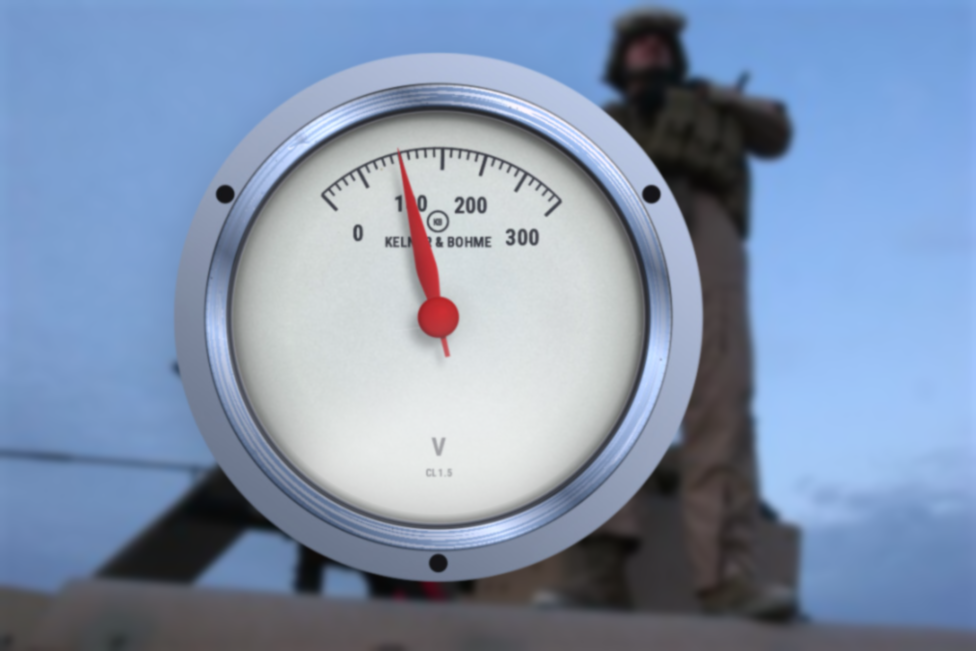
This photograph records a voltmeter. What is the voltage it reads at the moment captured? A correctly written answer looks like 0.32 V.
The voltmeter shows 100 V
